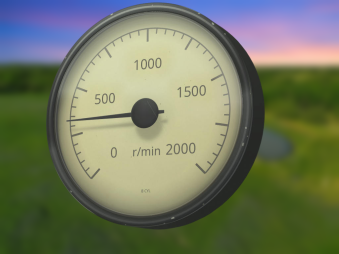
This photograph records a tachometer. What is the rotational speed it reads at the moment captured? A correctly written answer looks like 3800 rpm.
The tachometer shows 325 rpm
